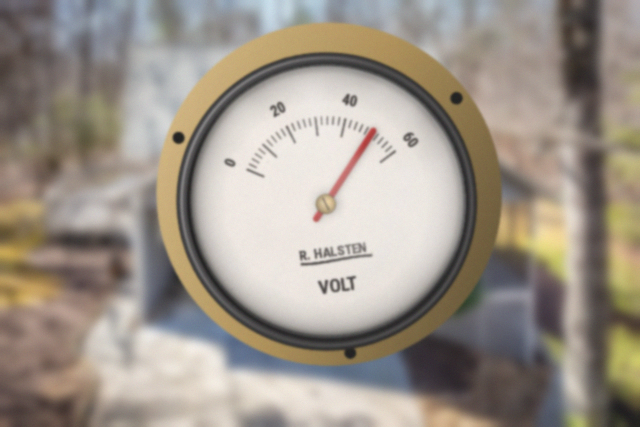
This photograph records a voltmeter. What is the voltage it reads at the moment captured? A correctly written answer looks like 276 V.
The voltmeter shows 50 V
